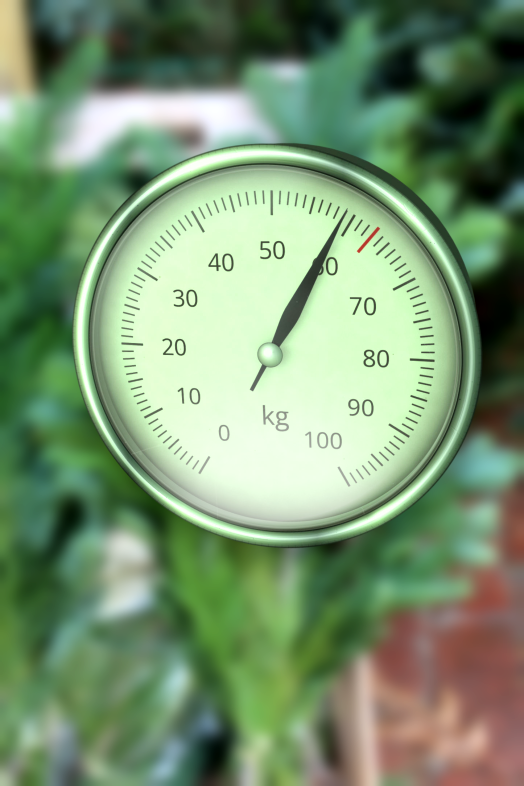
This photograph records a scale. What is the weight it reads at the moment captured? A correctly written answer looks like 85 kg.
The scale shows 59 kg
